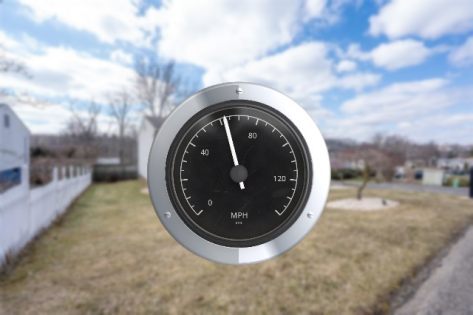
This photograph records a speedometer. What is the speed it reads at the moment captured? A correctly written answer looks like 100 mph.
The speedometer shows 62.5 mph
